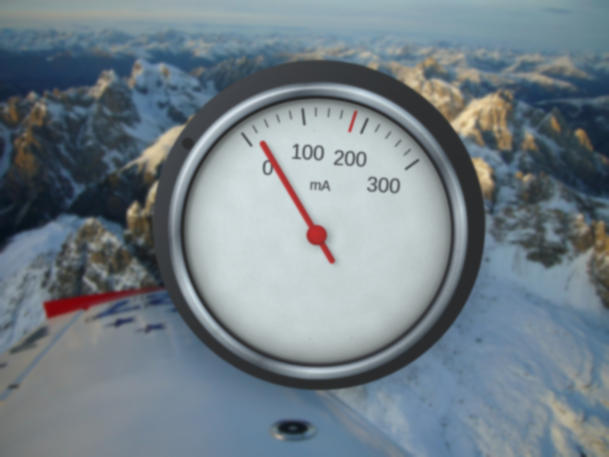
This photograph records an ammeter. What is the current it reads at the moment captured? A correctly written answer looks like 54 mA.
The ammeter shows 20 mA
